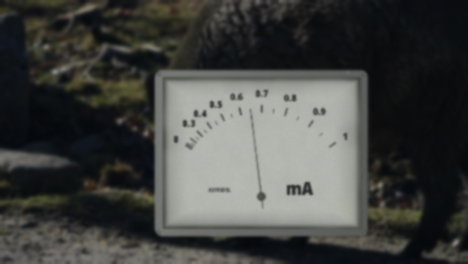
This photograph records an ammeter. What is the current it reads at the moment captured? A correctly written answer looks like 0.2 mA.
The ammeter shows 0.65 mA
